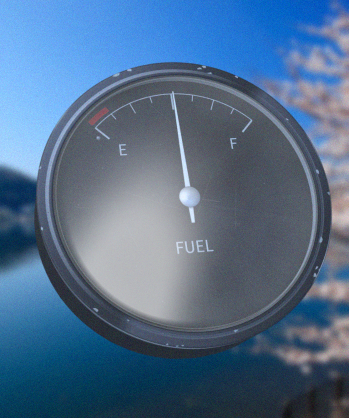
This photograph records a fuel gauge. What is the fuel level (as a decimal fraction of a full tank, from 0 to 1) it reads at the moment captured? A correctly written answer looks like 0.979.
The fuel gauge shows 0.5
